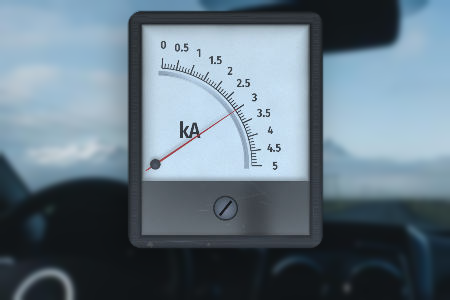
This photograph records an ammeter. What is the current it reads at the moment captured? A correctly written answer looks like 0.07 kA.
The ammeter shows 3 kA
